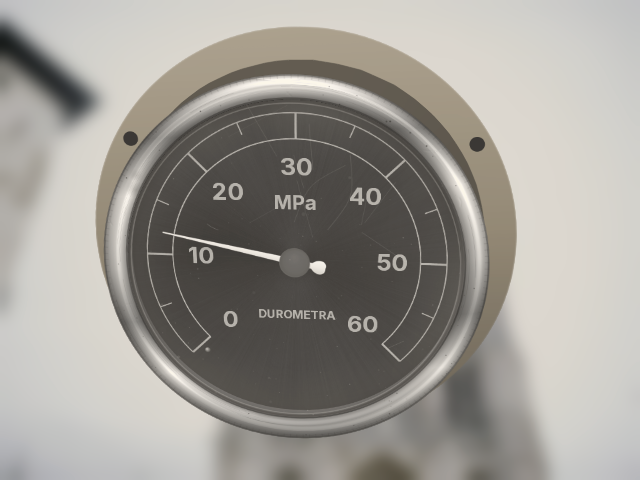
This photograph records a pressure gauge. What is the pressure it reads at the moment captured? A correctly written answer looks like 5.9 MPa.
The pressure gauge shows 12.5 MPa
